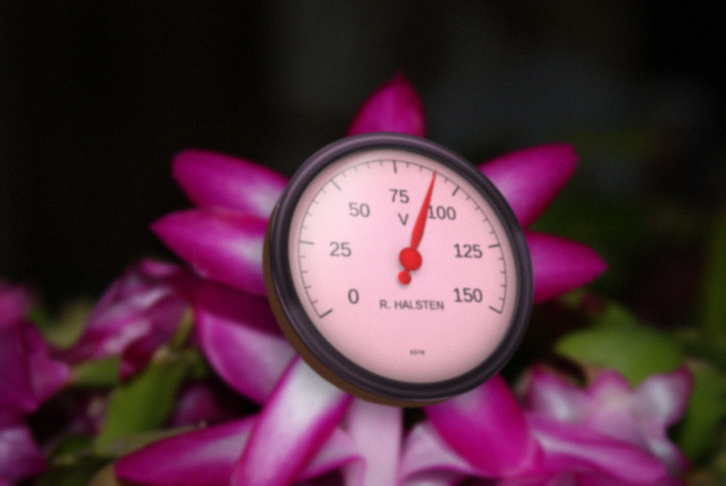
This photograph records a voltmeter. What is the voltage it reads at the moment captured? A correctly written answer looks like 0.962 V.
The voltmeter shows 90 V
